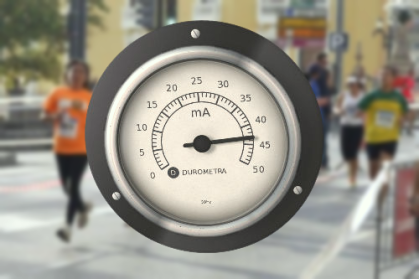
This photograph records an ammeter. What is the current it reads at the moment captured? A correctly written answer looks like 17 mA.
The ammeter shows 43 mA
